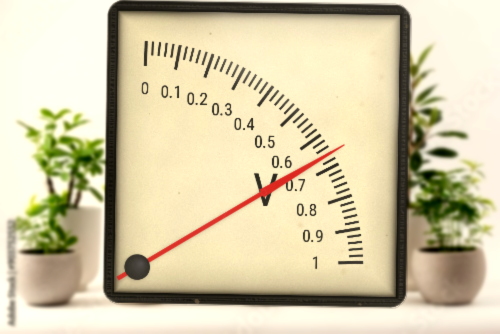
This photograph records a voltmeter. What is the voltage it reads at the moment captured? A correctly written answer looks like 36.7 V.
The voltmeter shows 0.66 V
